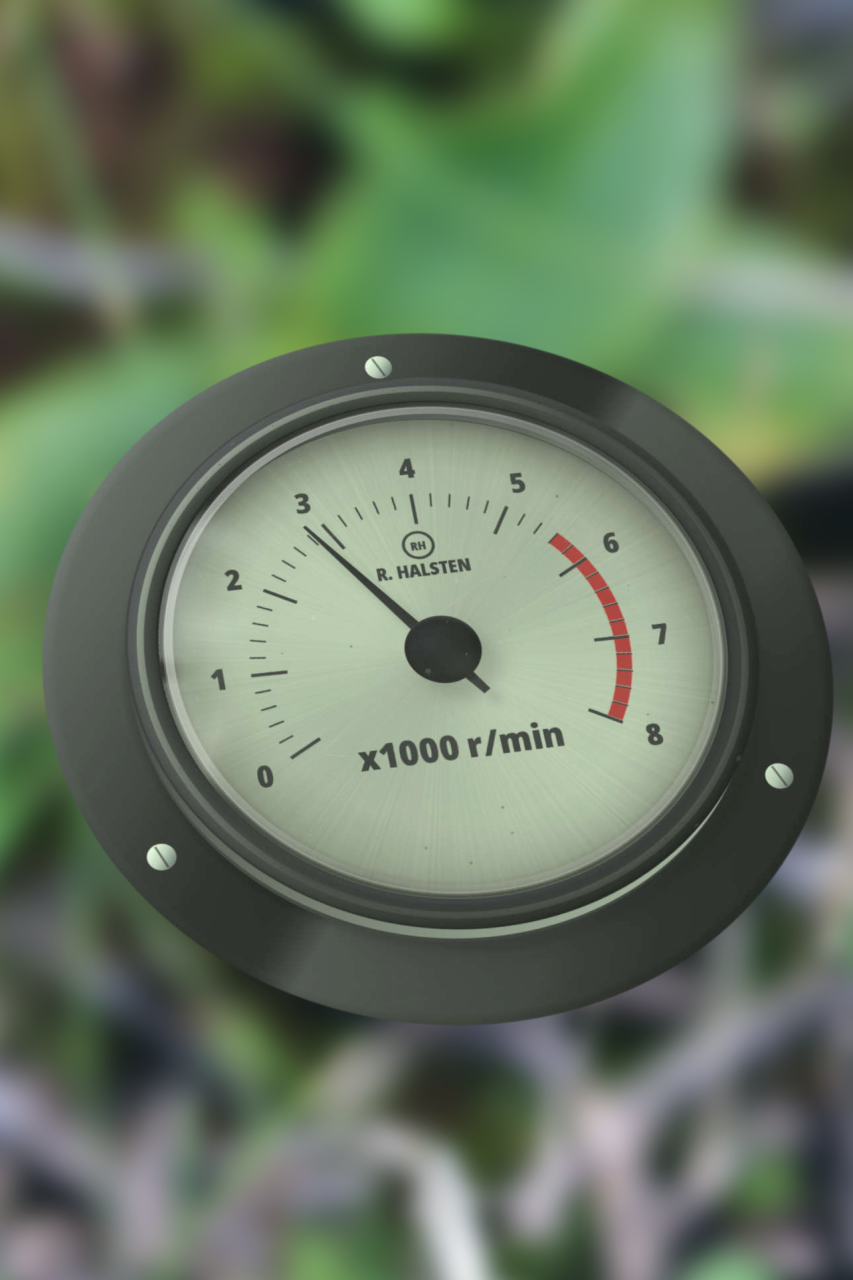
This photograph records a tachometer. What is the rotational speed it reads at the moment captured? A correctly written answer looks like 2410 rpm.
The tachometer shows 2800 rpm
